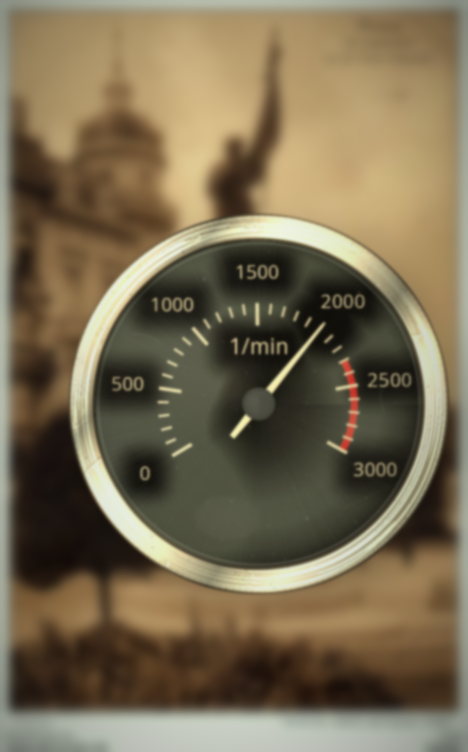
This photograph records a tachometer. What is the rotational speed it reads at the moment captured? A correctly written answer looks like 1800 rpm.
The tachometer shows 2000 rpm
